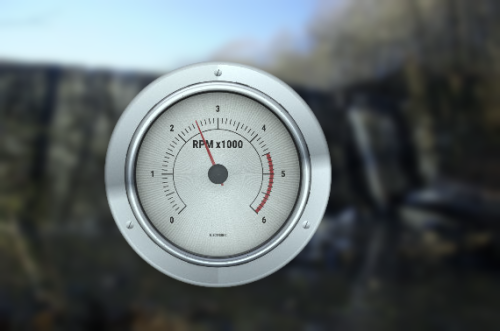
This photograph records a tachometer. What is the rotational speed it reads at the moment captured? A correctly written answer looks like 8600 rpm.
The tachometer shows 2500 rpm
